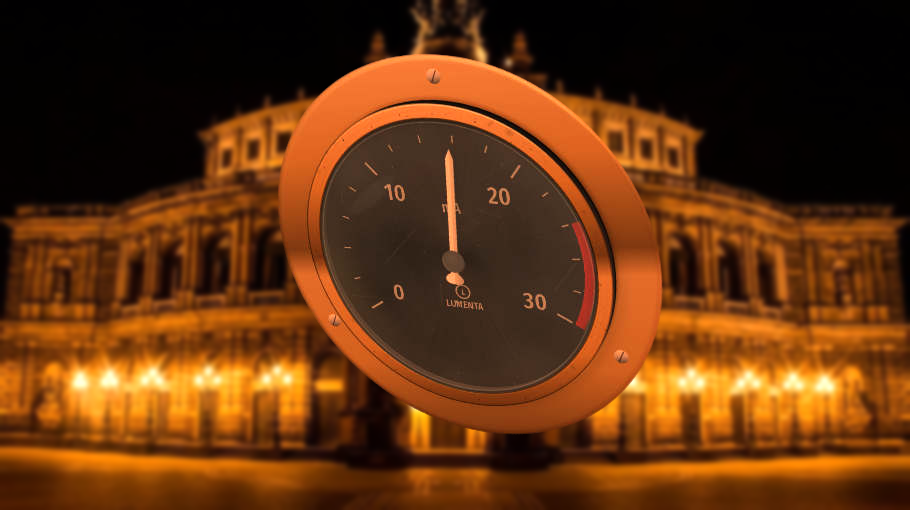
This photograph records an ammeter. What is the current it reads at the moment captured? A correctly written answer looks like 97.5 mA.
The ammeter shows 16 mA
